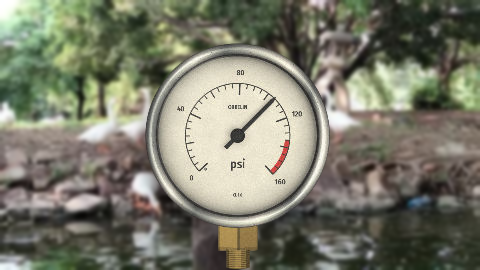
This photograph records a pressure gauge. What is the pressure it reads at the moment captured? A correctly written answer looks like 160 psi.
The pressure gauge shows 105 psi
